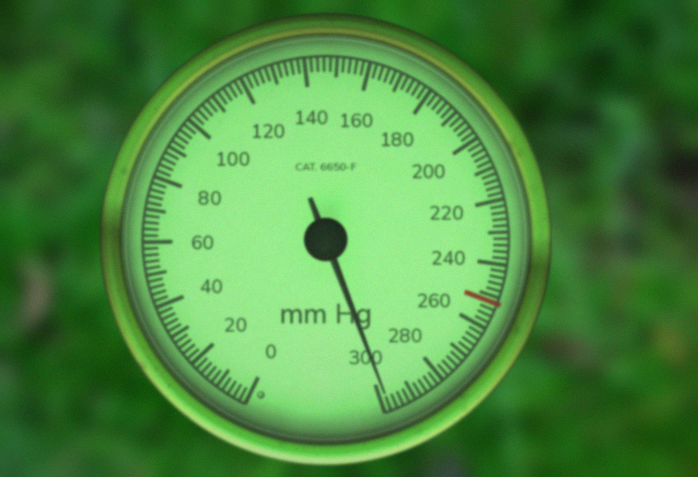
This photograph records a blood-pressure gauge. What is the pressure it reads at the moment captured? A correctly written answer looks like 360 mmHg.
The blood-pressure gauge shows 298 mmHg
